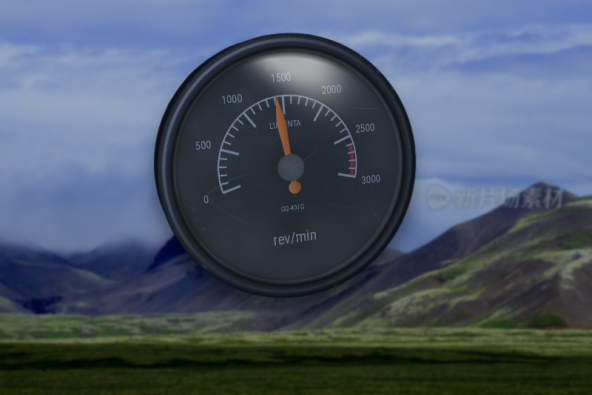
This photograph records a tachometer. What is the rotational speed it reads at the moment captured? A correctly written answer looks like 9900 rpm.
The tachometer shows 1400 rpm
